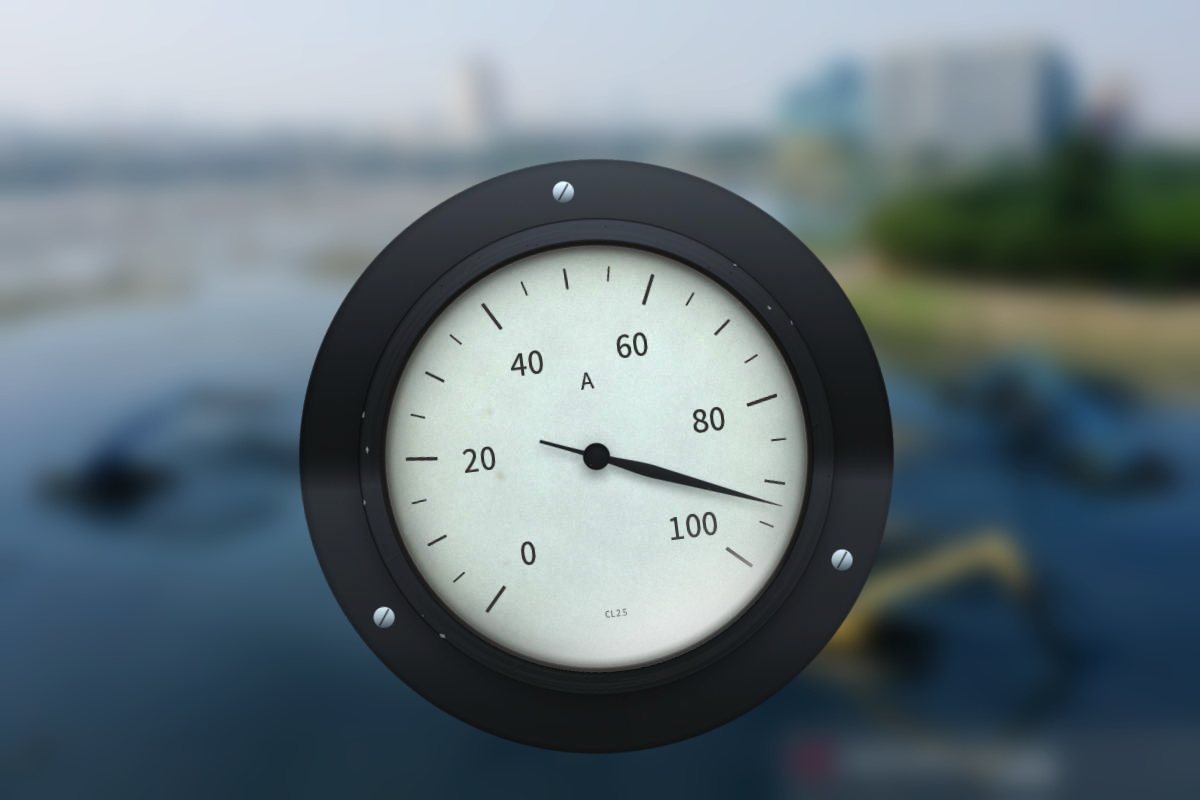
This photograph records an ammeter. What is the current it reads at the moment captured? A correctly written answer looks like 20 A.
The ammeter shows 92.5 A
